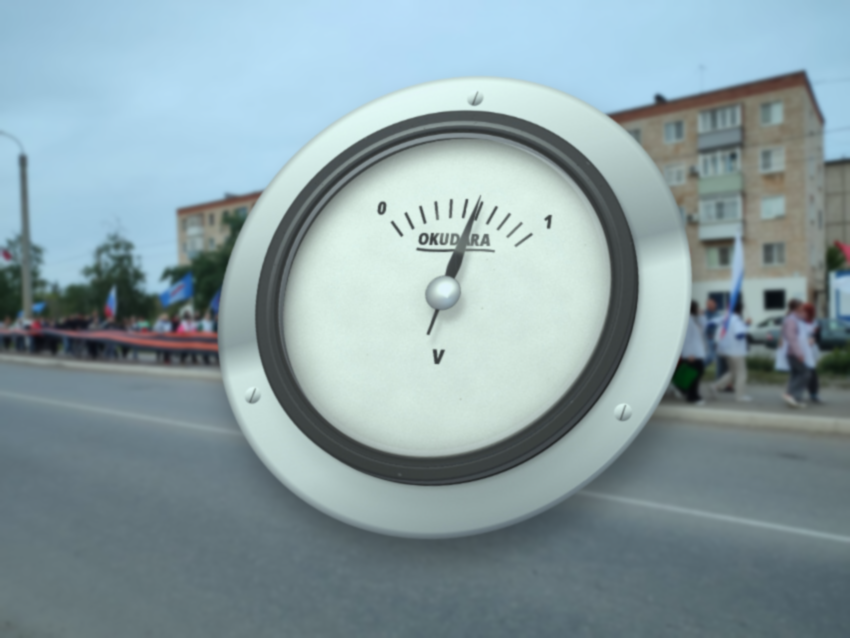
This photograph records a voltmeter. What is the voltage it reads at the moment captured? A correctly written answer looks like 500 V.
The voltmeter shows 0.6 V
